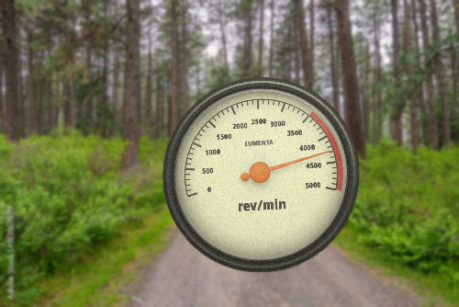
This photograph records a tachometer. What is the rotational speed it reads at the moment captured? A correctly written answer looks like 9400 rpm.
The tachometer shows 4300 rpm
